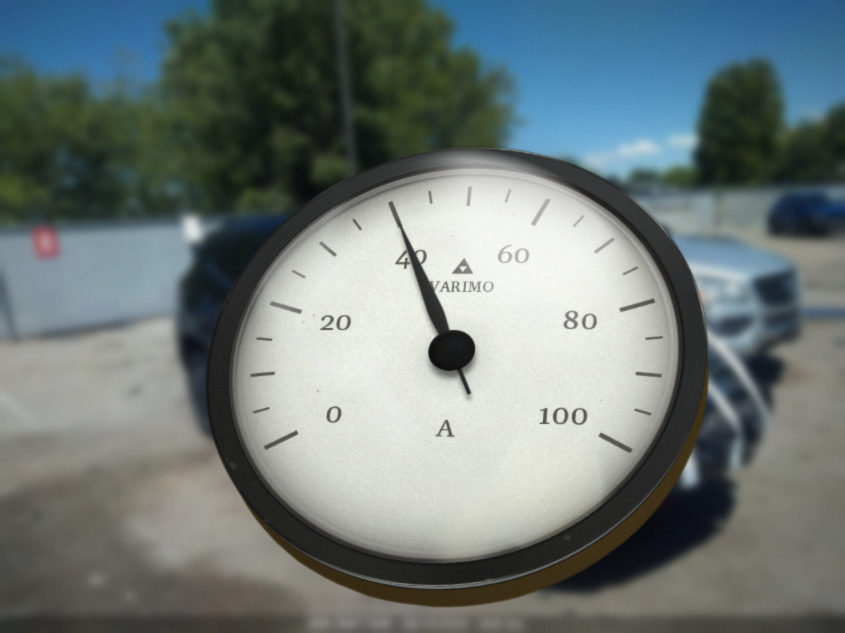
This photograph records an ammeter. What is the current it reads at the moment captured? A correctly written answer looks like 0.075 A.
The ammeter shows 40 A
